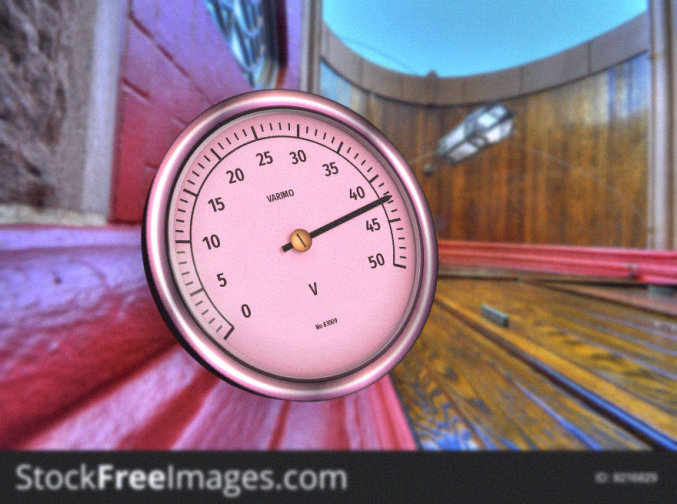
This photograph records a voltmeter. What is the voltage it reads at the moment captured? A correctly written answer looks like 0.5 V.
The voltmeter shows 42.5 V
